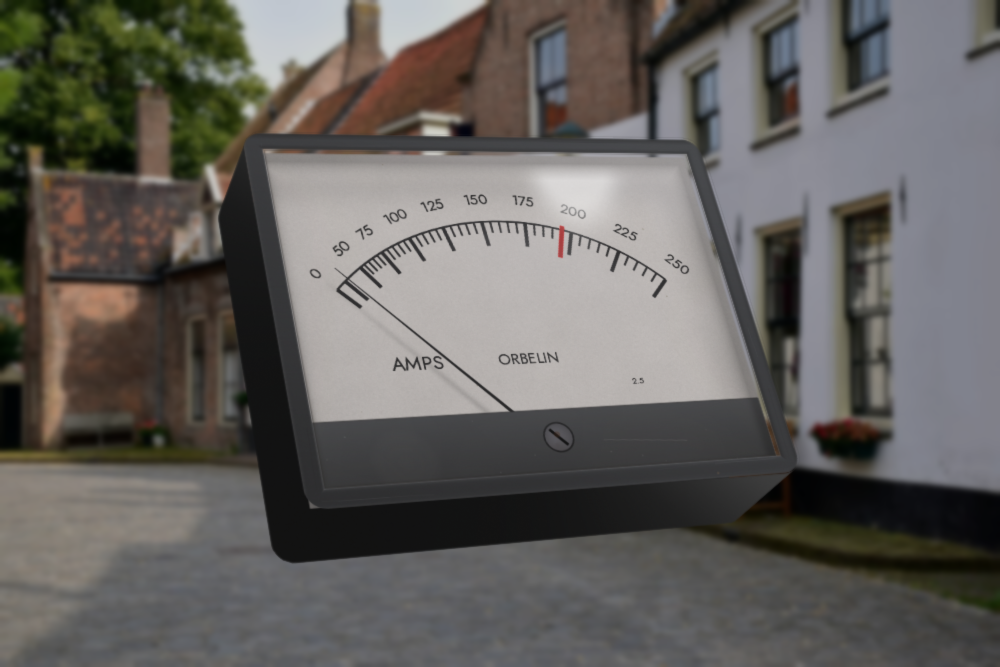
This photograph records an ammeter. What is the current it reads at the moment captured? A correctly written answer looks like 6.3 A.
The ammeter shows 25 A
